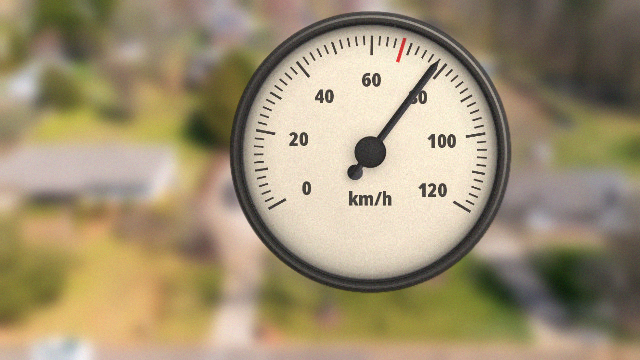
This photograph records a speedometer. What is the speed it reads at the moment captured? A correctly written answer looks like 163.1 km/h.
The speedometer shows 78 km/h
